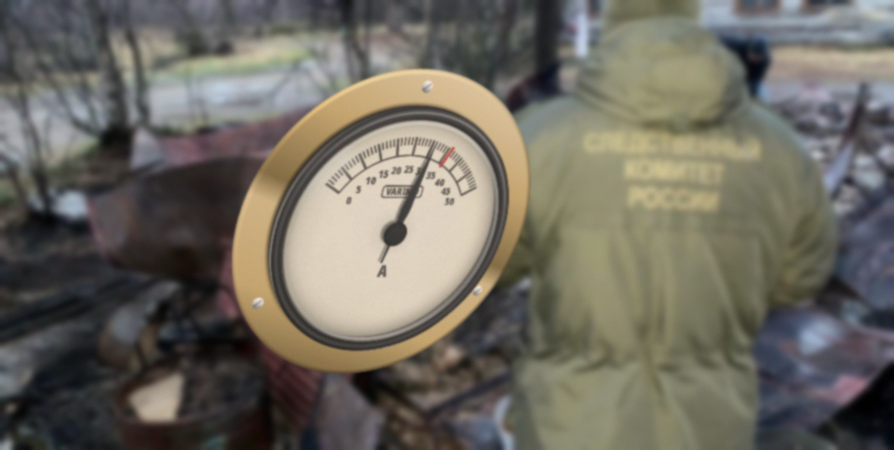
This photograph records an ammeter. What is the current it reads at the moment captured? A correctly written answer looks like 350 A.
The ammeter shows 30 A
